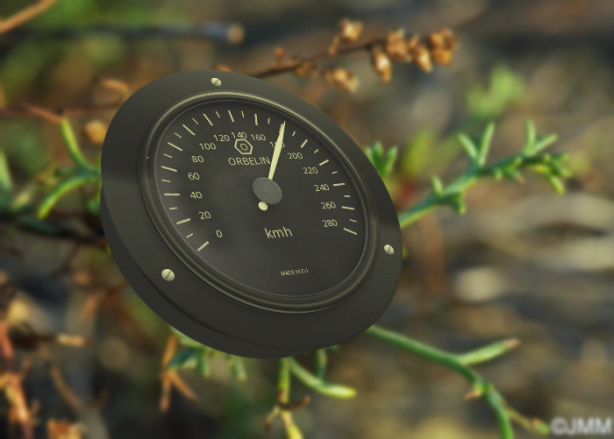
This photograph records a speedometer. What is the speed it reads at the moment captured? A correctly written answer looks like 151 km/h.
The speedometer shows 180 km/h
